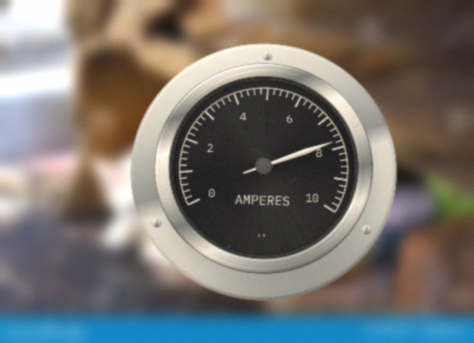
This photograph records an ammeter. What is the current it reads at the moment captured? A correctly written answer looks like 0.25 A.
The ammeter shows 7.8 A
